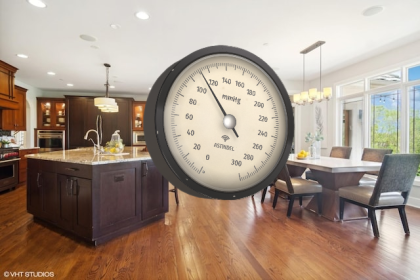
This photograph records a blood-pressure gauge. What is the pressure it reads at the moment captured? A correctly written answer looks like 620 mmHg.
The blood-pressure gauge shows 110 mmHg
